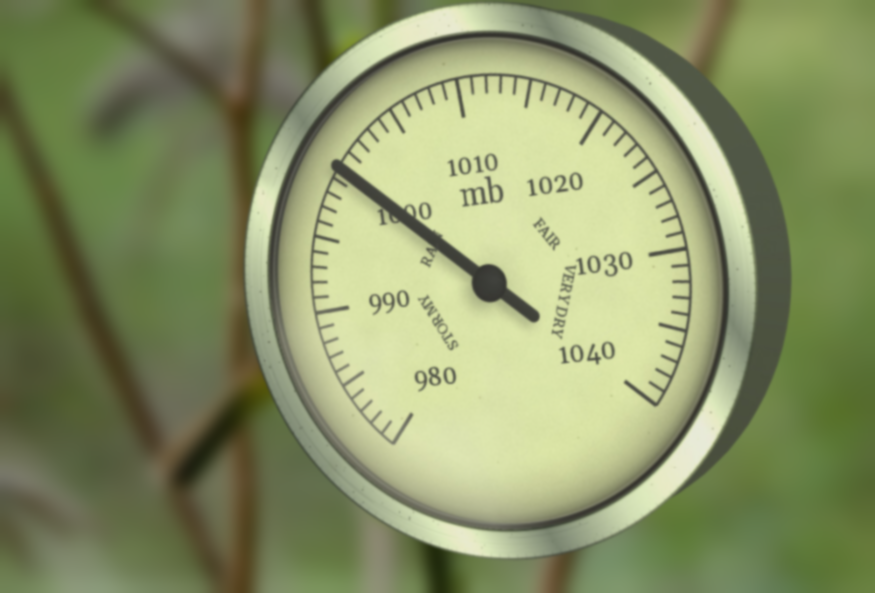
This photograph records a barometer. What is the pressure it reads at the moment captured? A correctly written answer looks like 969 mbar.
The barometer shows 1000 mbar
